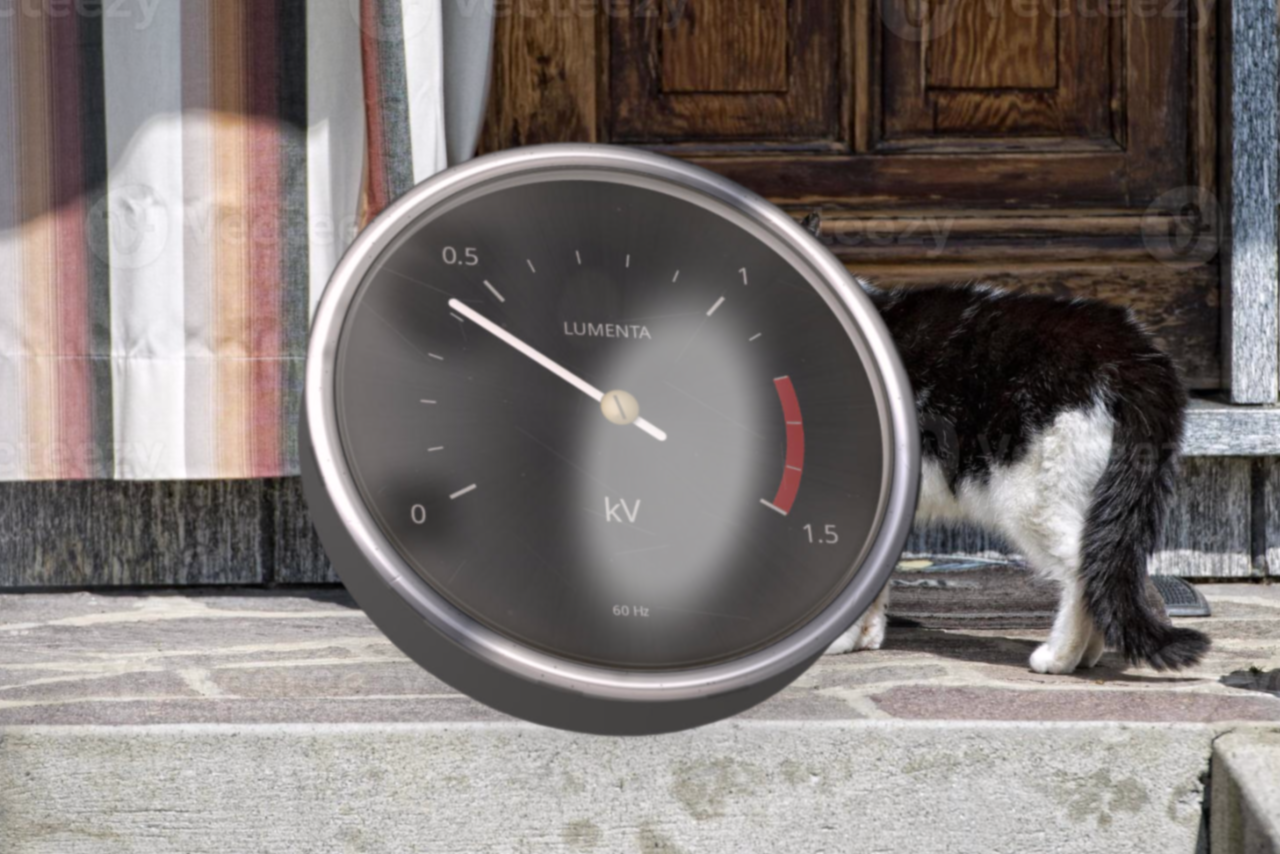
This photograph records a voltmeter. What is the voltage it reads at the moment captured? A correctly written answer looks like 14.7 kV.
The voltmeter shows 0.4 kV
